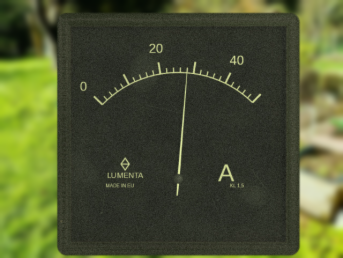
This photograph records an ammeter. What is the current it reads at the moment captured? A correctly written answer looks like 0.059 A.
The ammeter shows 28 A
